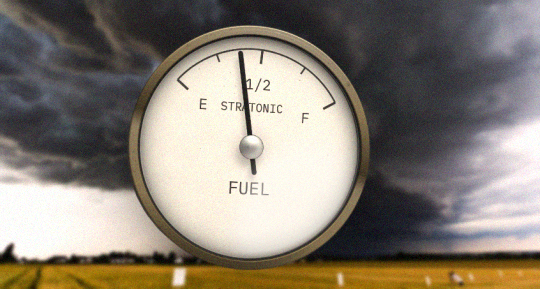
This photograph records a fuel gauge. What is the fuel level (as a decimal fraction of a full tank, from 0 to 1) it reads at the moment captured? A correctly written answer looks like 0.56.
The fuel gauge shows 0.375
